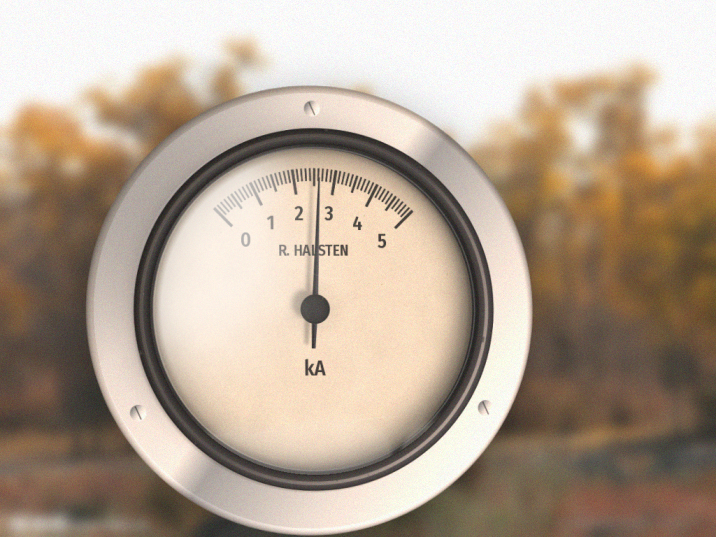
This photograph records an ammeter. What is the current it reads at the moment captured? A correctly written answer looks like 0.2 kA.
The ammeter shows 2.6 kA
